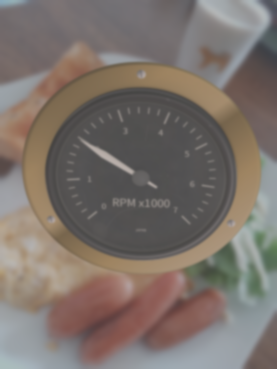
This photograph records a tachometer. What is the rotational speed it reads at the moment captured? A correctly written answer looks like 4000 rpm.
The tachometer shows 2000 rpm
